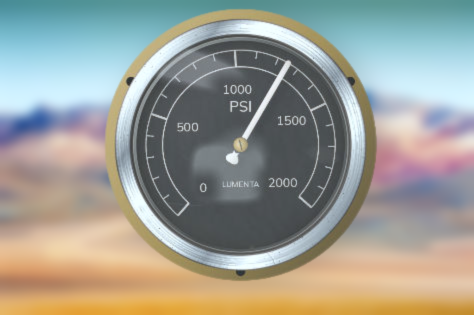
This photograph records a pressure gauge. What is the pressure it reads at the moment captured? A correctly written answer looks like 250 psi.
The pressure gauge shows 1250 psi
